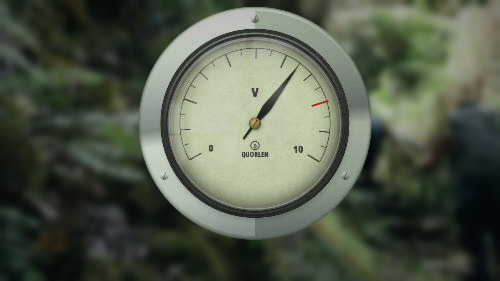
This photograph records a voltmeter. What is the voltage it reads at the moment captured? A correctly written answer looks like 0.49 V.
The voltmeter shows 6.5 V
